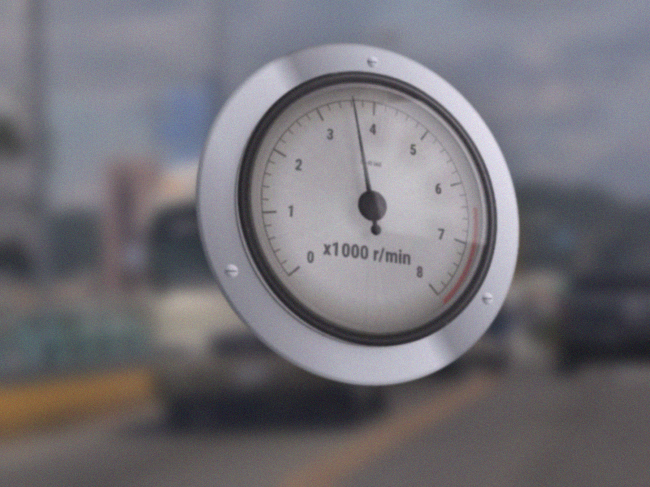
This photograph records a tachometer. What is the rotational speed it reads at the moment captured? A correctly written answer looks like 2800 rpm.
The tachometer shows 3600 rpm
